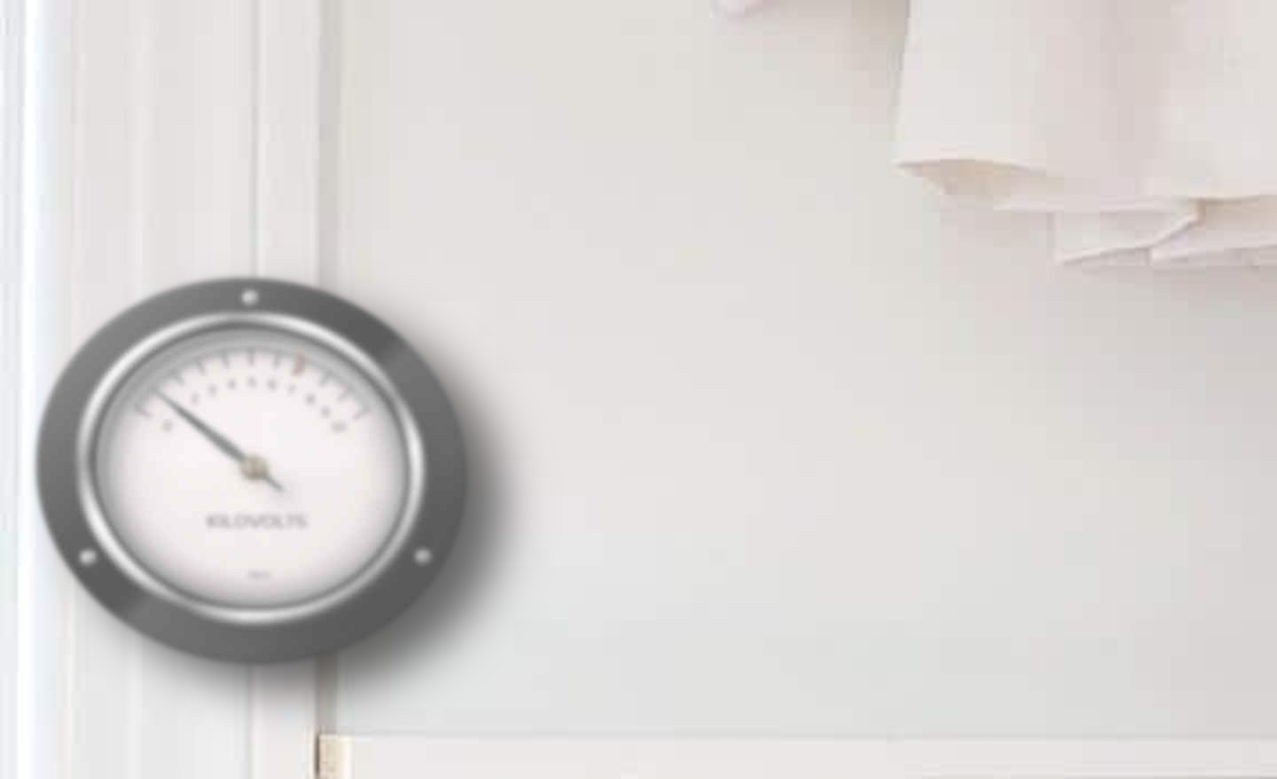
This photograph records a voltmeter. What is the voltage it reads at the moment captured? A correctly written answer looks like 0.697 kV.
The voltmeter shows 1 kV
